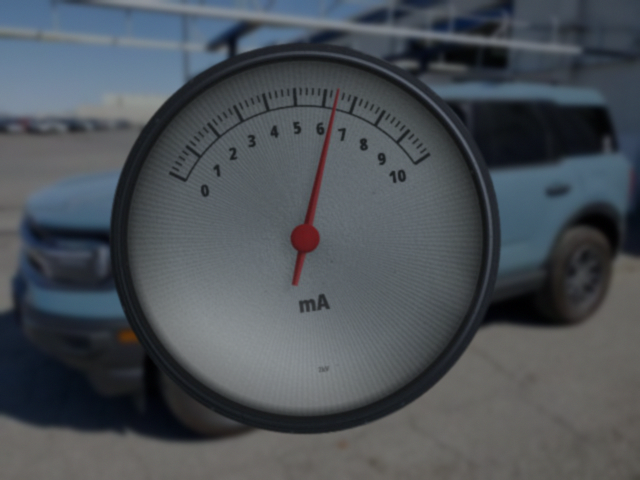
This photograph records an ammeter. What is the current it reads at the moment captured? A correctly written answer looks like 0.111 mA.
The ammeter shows 6.4 mA
